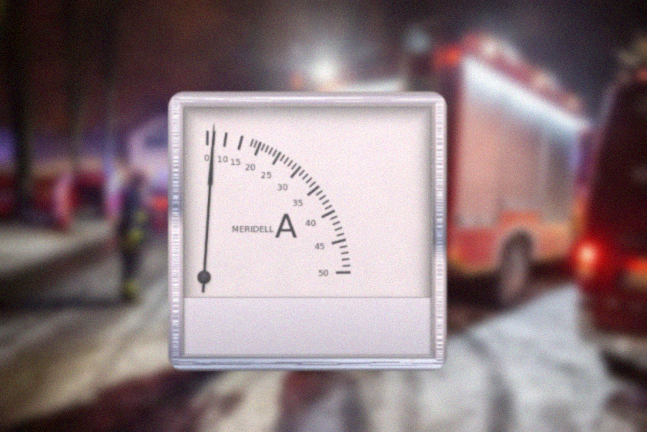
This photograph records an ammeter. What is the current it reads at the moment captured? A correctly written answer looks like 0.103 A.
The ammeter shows 5 A
